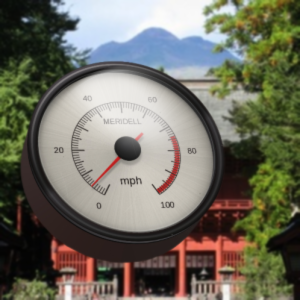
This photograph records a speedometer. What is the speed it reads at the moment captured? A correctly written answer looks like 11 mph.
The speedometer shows 5 mph
